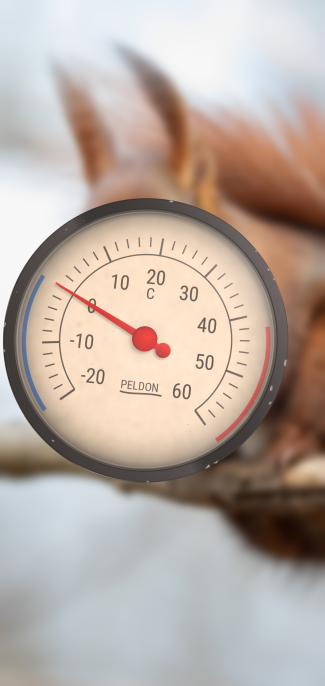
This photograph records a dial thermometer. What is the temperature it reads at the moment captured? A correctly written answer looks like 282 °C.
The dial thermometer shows 0 °C
